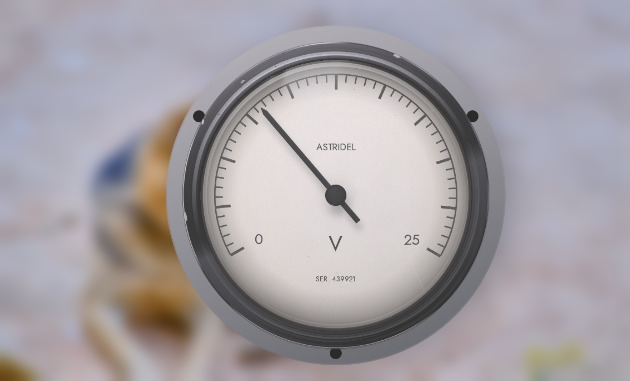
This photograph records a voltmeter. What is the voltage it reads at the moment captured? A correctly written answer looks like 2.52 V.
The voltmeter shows 8.25 V
